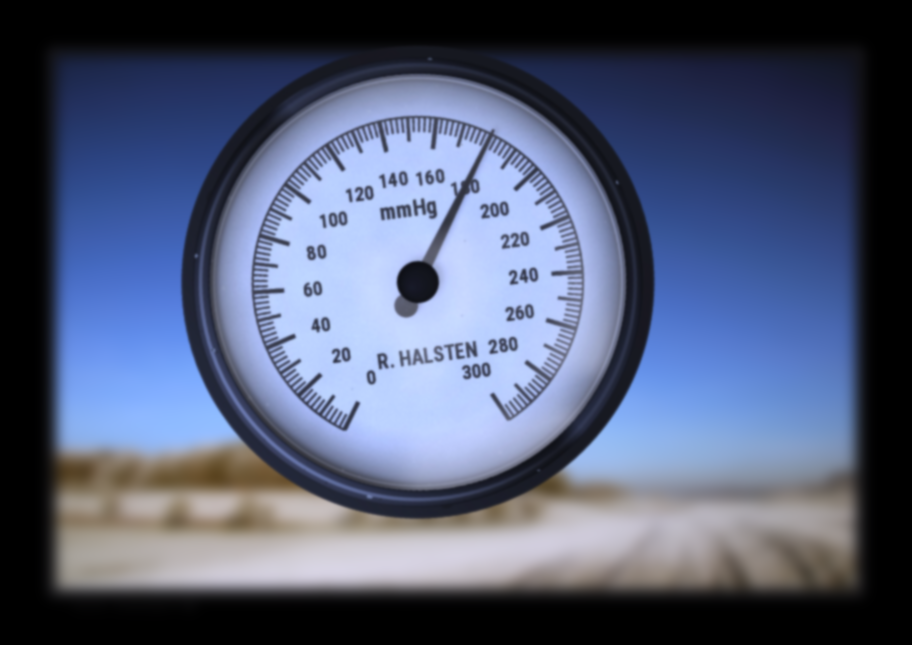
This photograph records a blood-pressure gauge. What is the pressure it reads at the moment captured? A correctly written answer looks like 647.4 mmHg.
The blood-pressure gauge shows 180 mmHg
